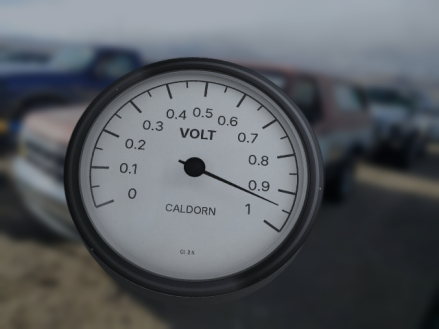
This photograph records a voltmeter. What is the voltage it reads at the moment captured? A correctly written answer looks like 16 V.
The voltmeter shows 0.95 V
